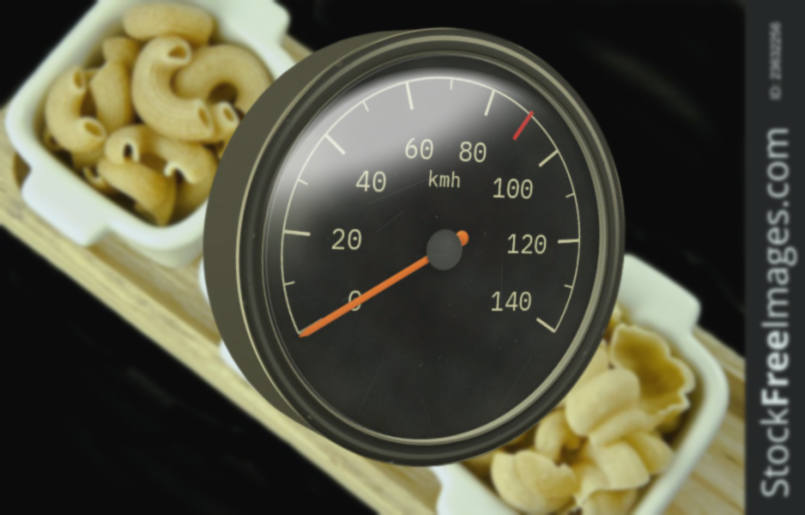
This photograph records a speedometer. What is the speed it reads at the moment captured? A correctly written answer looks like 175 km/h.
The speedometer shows 0 km/h
